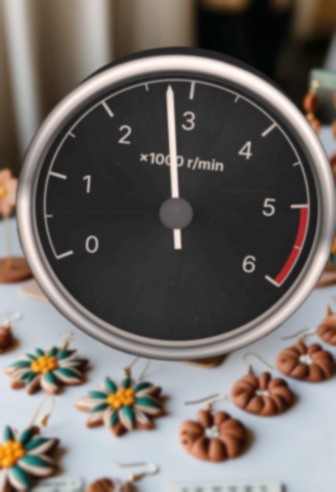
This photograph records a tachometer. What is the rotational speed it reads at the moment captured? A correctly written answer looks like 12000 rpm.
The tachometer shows 2750 rpm
